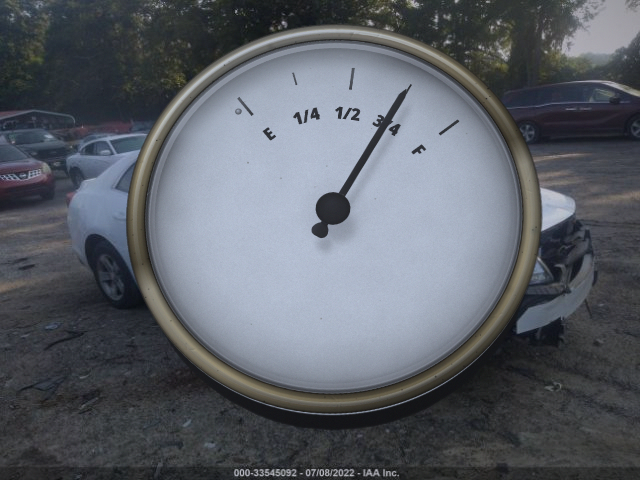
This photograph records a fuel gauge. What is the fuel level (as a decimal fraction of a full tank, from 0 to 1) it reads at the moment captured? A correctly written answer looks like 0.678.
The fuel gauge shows 0.75
